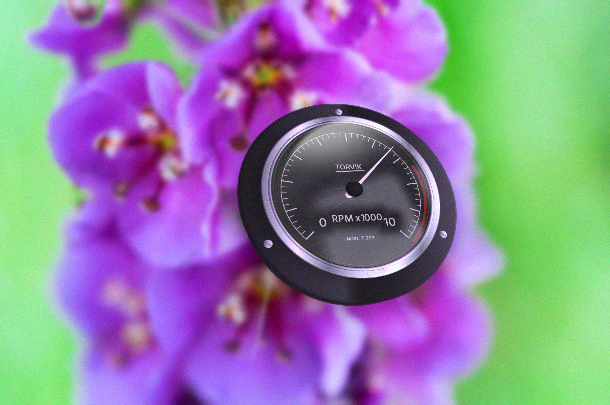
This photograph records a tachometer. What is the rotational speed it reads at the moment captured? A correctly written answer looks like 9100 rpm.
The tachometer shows 6600 rpm
